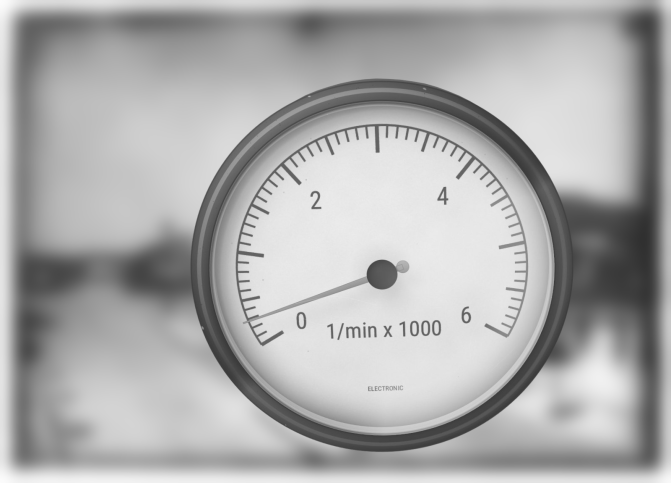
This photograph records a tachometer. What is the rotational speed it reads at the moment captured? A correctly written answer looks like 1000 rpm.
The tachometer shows 300 rpm
